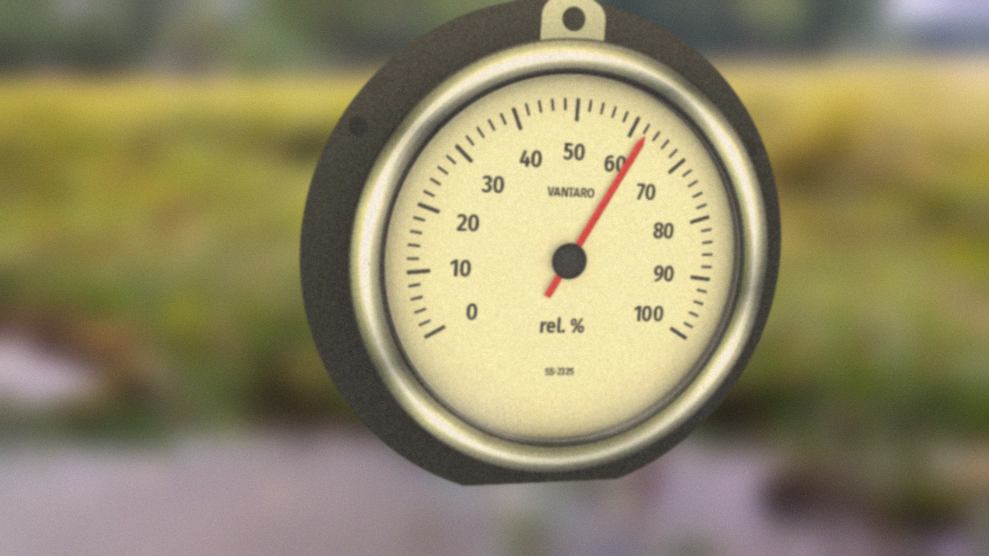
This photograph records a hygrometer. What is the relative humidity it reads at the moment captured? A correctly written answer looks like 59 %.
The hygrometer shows 62 %
